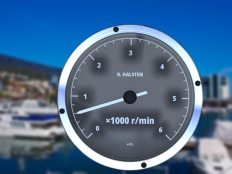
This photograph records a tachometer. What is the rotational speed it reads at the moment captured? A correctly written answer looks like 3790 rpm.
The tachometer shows 600 rpm
